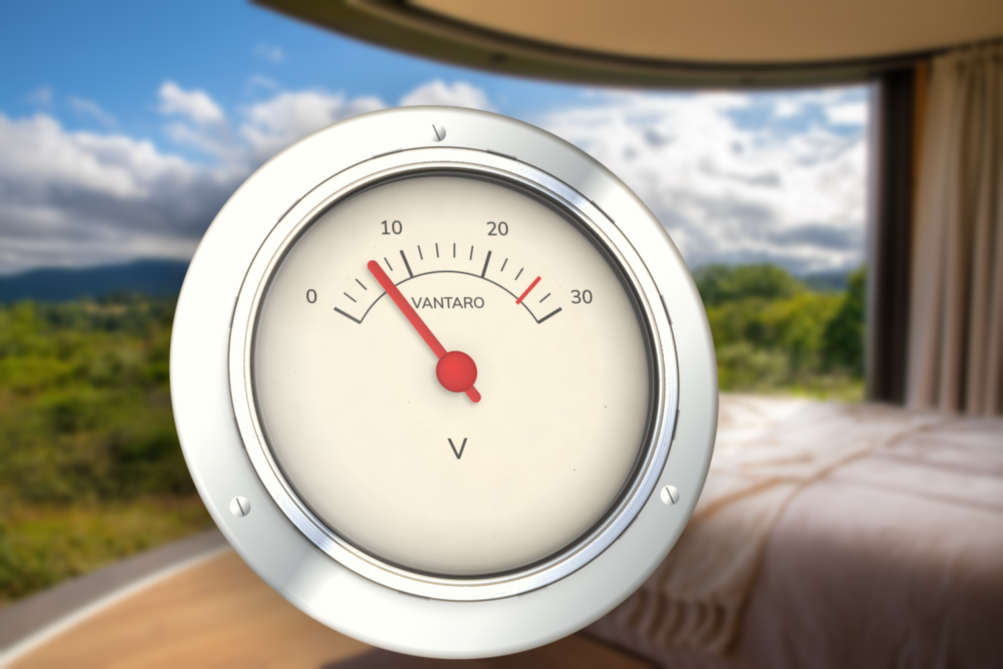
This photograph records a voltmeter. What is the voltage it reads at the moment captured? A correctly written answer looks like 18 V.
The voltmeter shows 6 V
